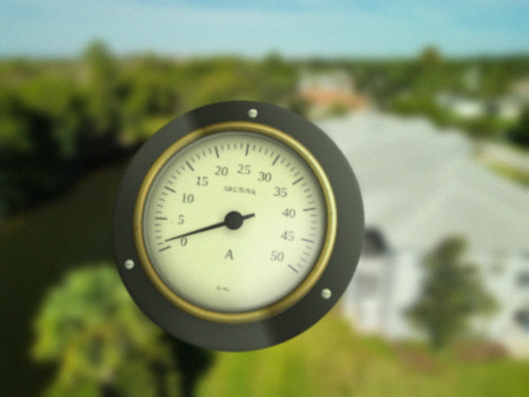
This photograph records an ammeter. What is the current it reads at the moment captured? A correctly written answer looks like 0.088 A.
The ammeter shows 1 A
